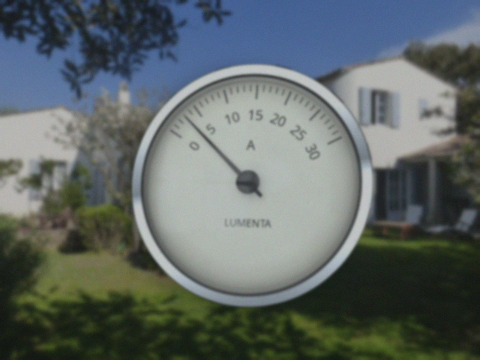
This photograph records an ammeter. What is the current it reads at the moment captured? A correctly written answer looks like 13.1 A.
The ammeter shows 3 A
